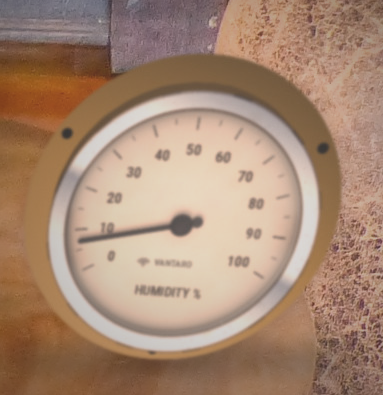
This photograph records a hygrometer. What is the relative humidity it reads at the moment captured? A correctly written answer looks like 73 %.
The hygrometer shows 7.5 %
